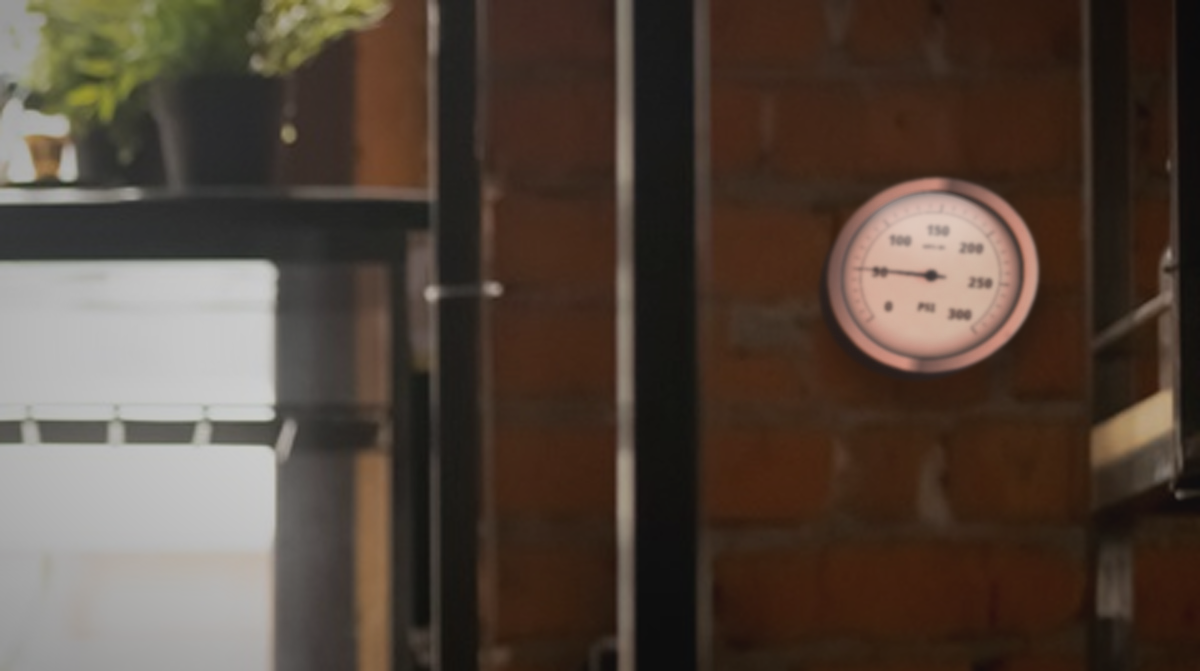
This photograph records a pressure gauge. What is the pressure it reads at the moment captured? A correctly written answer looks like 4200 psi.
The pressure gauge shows 50 psi
